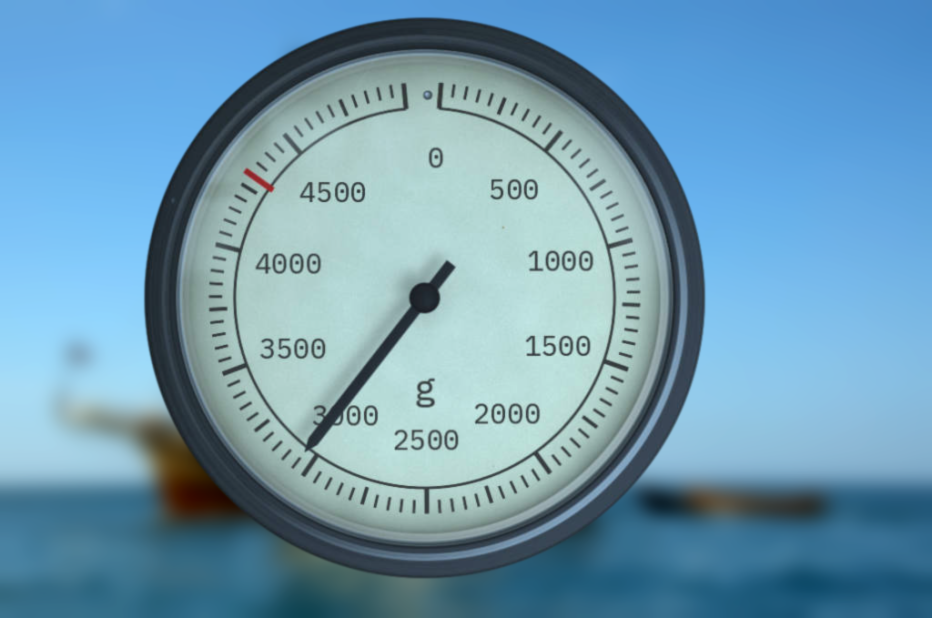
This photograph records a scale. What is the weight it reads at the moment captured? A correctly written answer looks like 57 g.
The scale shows 3050 g
